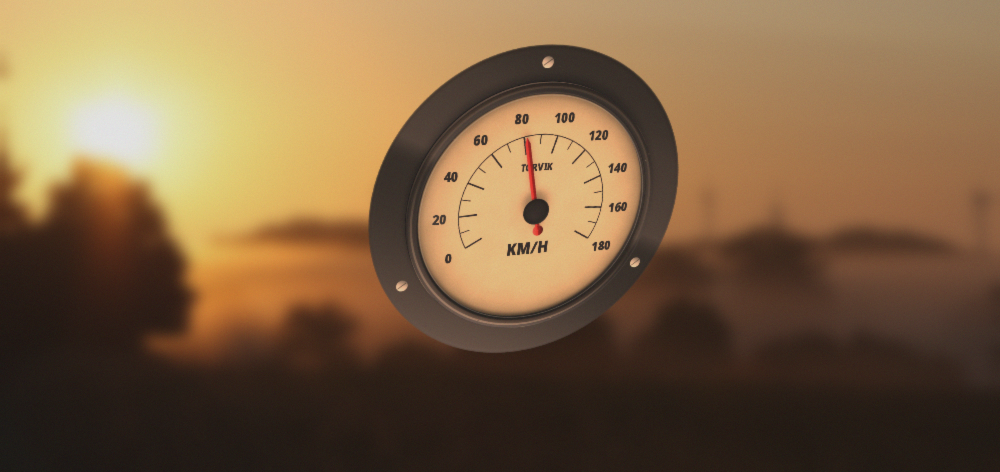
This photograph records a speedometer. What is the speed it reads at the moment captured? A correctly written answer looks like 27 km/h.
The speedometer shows 80 km/h
